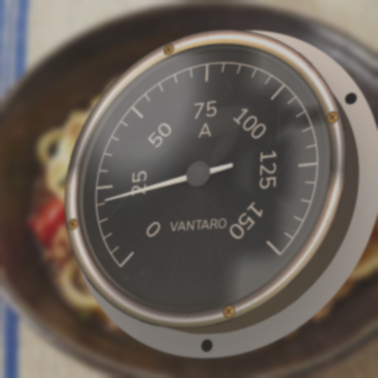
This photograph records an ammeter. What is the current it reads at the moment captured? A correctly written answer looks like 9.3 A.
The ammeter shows 20 A
